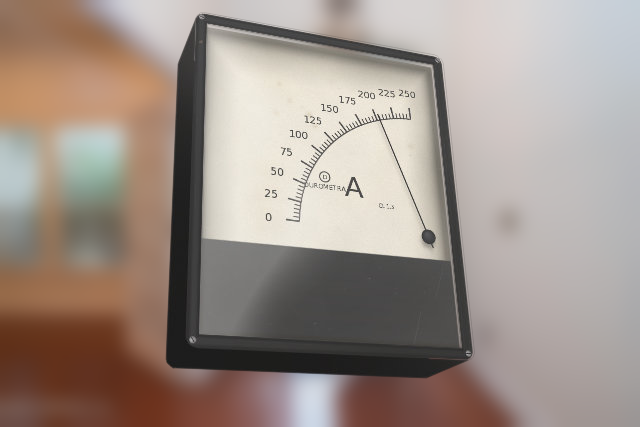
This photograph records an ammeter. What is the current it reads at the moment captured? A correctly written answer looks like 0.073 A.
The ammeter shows 200 A
